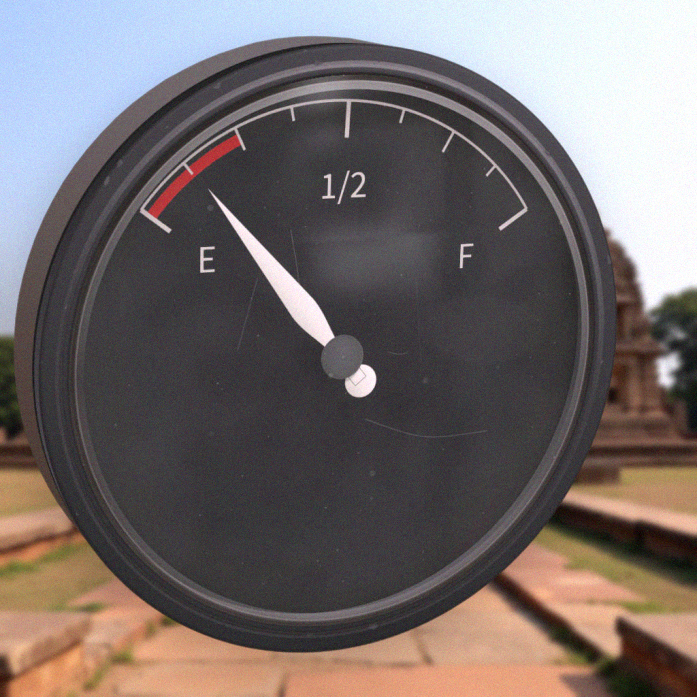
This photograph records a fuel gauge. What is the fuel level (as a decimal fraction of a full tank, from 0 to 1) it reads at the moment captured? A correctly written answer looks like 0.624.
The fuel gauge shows 0.125
